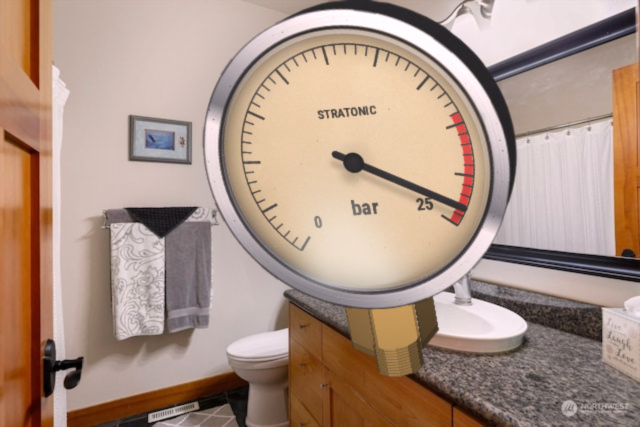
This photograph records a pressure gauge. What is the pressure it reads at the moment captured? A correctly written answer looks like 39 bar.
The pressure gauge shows 24 bar
